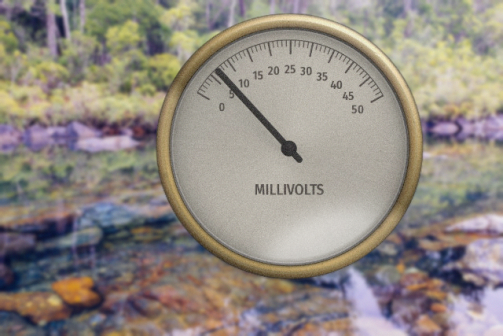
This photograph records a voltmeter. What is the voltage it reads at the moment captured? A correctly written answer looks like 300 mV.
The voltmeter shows 7 mV
